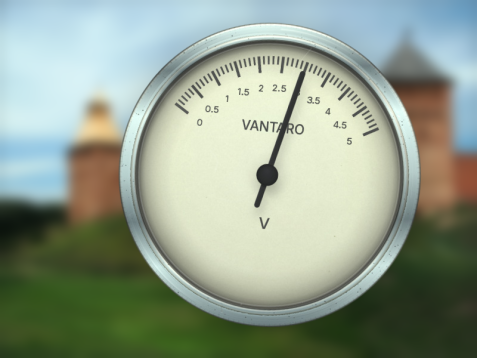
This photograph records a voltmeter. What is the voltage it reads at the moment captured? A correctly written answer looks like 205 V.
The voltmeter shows 3 V
